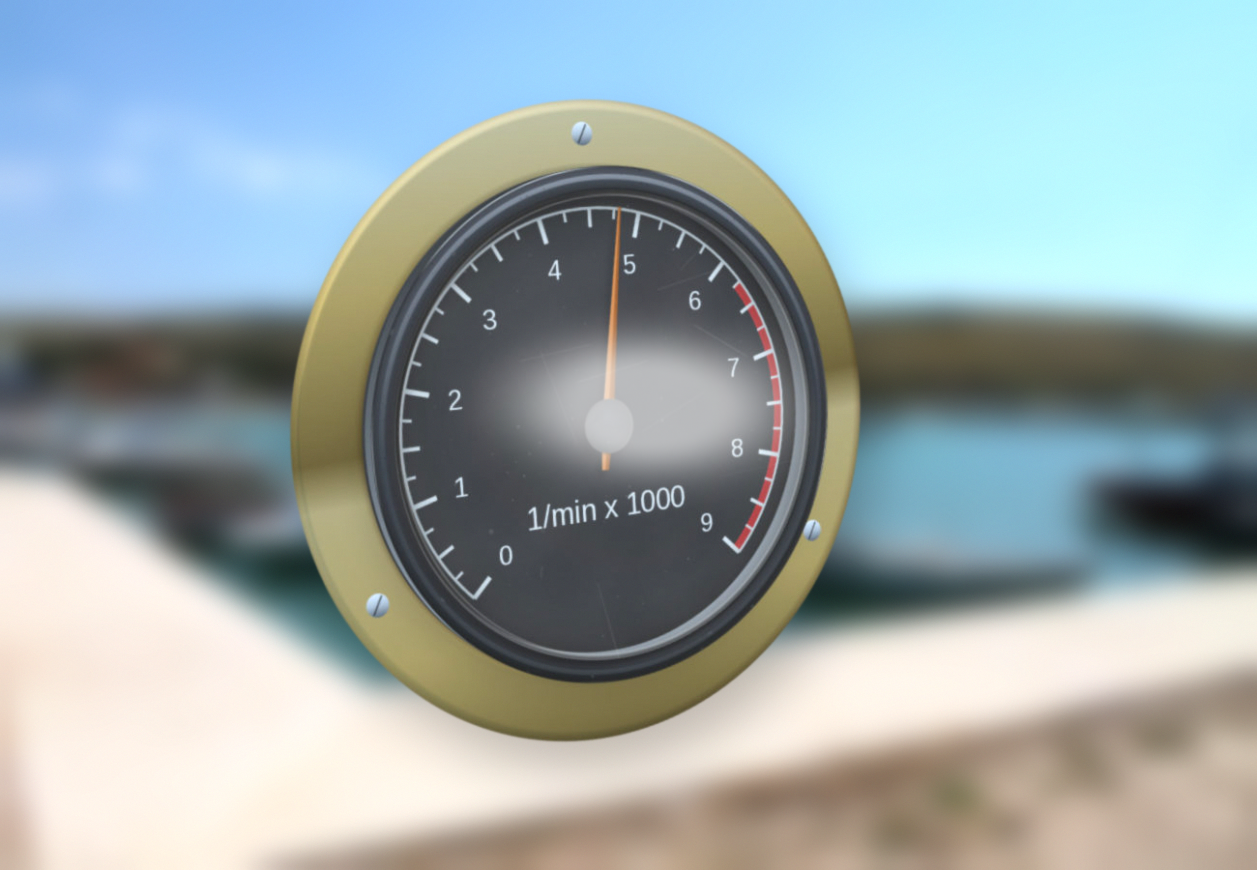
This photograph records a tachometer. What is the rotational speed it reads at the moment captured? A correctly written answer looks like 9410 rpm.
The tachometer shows 4750 rpm
